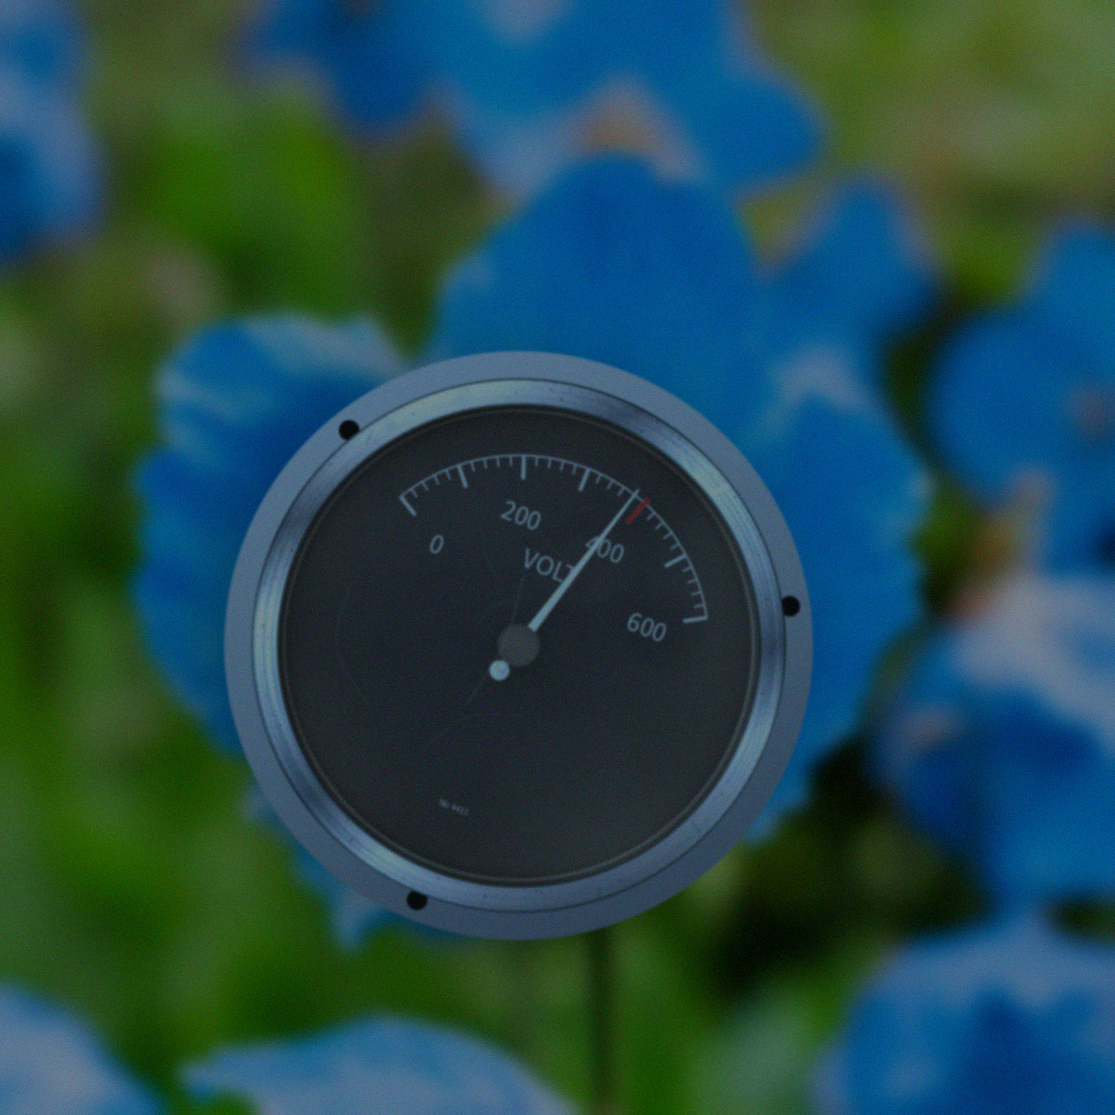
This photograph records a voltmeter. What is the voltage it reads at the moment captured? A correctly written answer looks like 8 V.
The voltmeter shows 380 V
